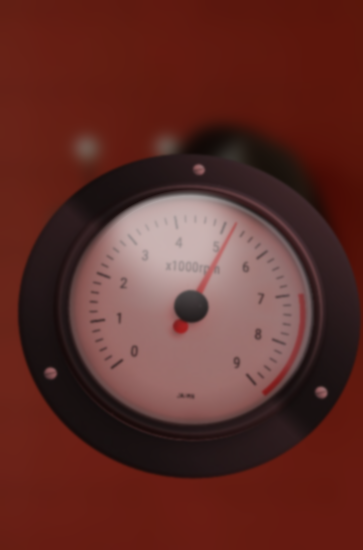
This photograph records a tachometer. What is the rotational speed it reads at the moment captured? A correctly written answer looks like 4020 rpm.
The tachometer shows 5200 rpm
